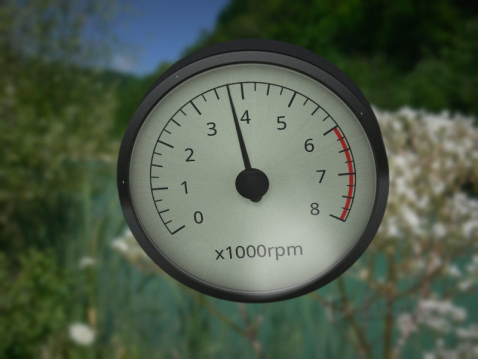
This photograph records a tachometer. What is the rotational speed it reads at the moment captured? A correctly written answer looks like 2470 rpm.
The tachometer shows 3750 rpm
